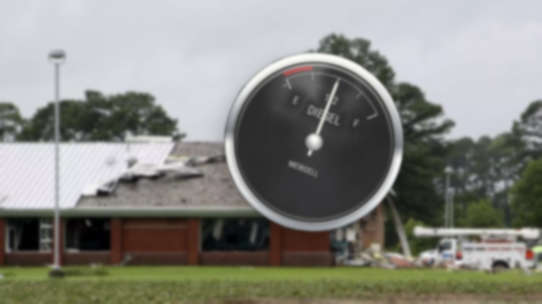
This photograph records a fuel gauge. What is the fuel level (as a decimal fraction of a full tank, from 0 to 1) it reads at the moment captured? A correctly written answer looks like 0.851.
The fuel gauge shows 0.5
